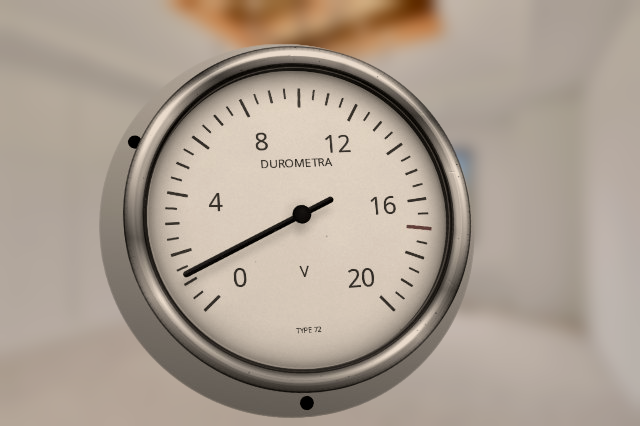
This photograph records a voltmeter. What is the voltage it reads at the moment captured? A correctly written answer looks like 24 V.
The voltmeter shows 1.25 V
